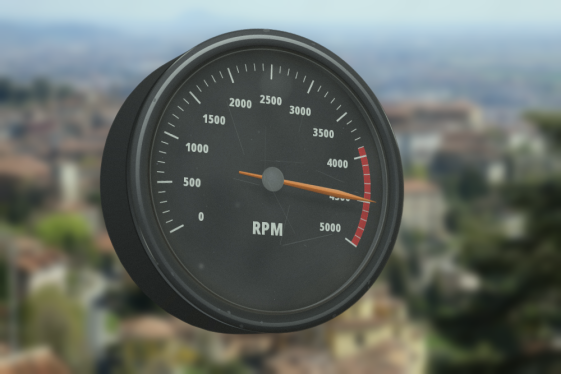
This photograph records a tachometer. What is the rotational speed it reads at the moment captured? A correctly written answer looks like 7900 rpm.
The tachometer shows 4500 rpm
